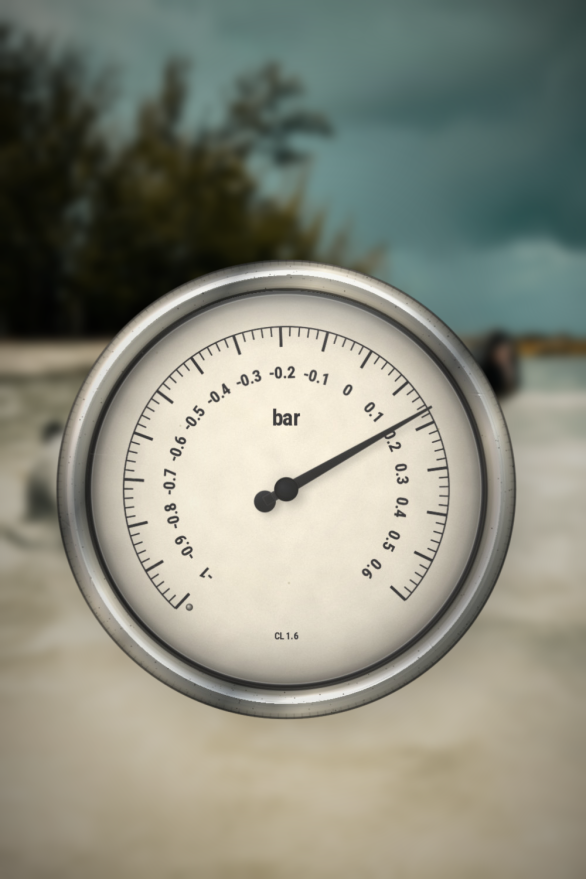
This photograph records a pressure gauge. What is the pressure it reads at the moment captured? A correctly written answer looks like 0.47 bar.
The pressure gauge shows 0.17 bar
